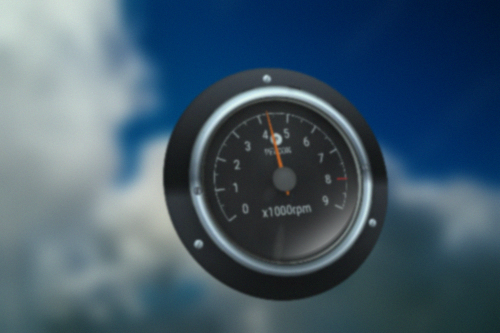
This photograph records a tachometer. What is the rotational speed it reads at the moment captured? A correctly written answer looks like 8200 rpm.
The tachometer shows 4250 rpm
